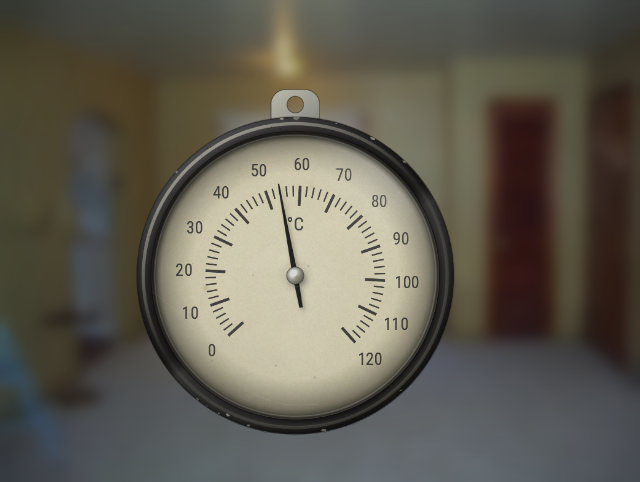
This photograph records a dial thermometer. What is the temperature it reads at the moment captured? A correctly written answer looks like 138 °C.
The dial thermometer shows 54 °C
